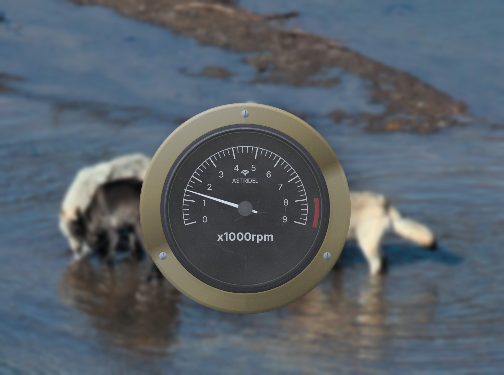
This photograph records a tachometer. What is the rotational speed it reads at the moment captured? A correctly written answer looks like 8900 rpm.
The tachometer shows 1400 rpm
